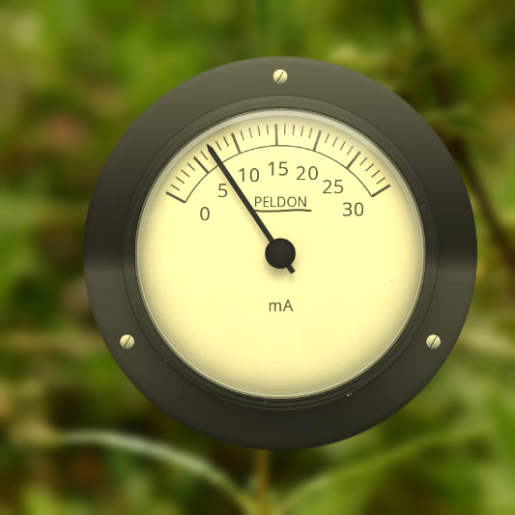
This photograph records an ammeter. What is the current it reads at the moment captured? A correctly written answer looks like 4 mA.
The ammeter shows 7 mA
